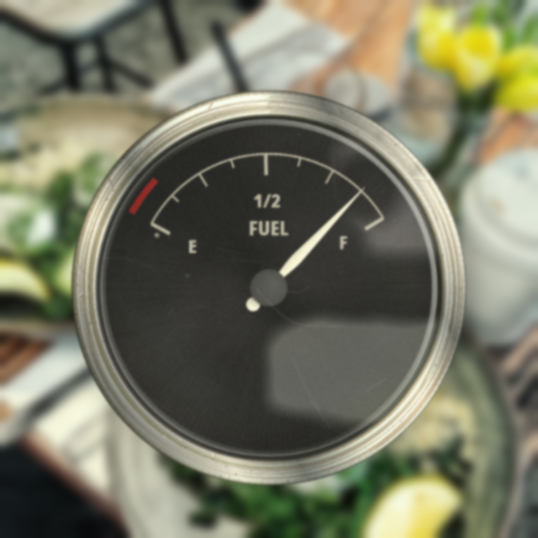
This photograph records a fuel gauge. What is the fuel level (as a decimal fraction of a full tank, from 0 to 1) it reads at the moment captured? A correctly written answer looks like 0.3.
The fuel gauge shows 0.875
